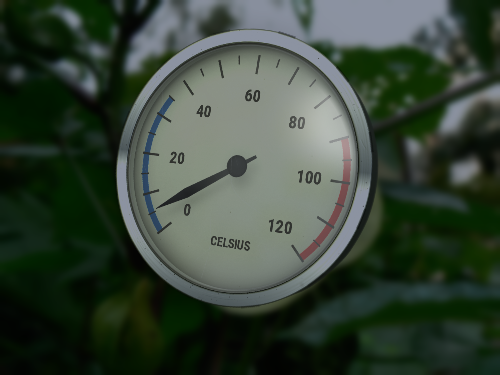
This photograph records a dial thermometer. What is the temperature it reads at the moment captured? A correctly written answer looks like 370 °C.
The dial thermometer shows 5 °C
